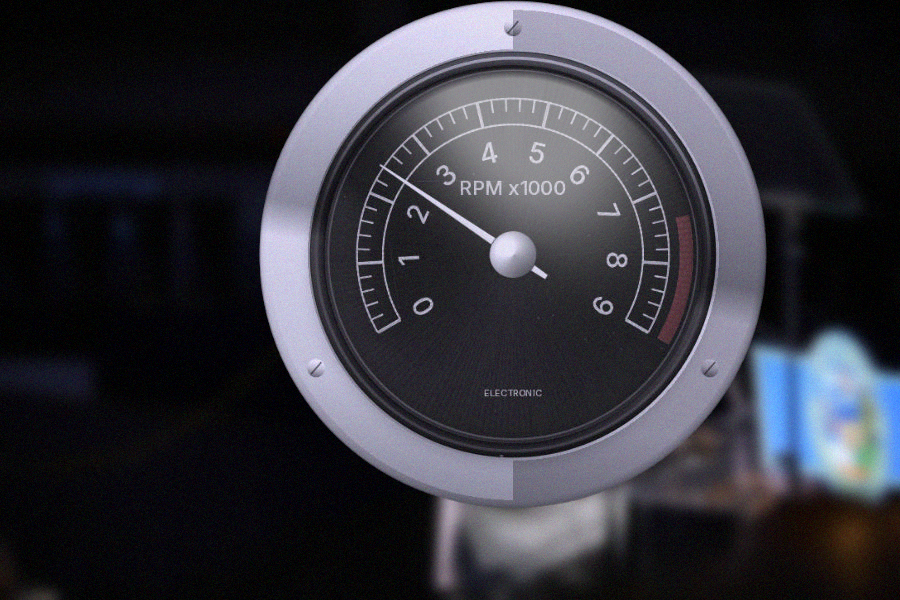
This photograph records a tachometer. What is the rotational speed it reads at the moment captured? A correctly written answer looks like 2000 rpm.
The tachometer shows 2400 rpm
